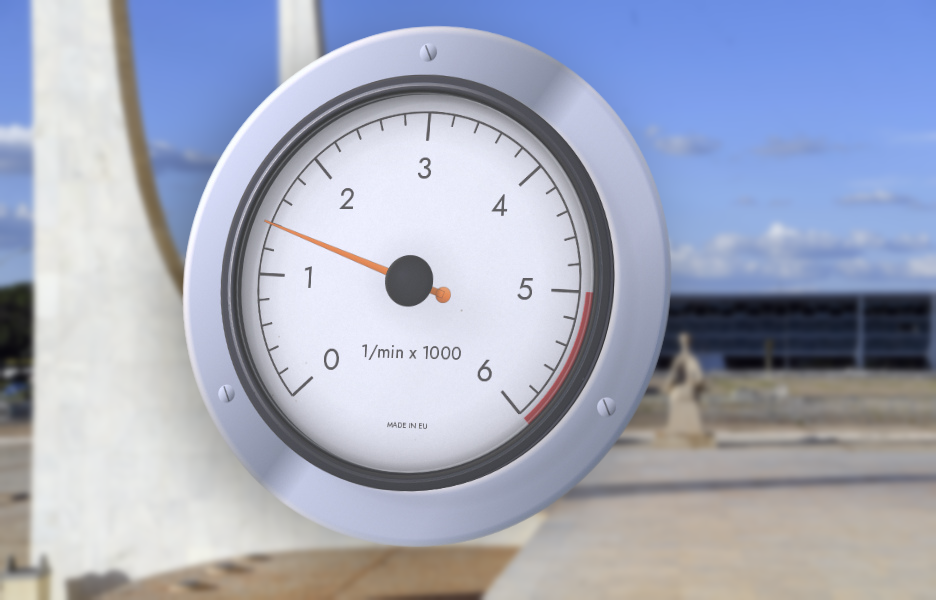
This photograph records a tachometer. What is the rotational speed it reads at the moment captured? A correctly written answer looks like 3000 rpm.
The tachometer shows 1400 rpm
